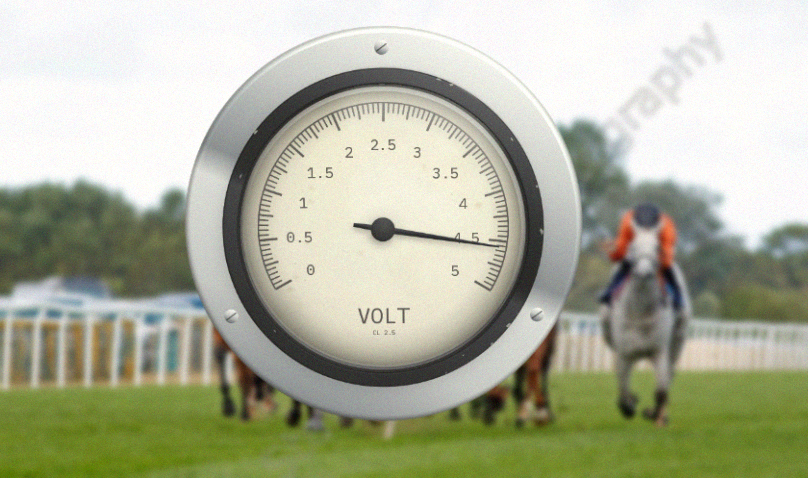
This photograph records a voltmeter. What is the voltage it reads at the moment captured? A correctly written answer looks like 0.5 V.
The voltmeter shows 4.55 V
